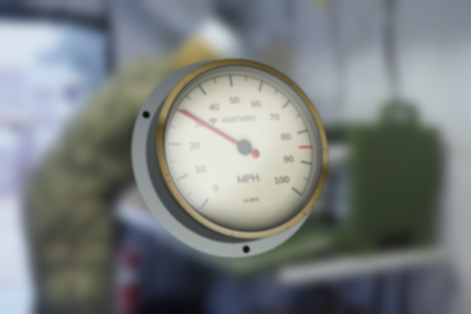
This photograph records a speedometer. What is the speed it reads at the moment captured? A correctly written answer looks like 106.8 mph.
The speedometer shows 30 mph
